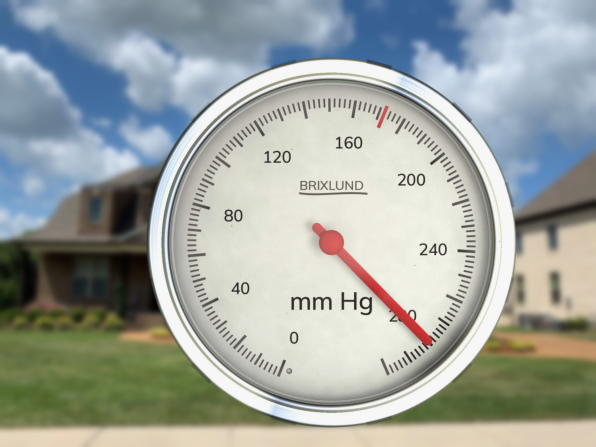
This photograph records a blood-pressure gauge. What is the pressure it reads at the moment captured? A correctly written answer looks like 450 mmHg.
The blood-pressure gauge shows 280 mmHg
